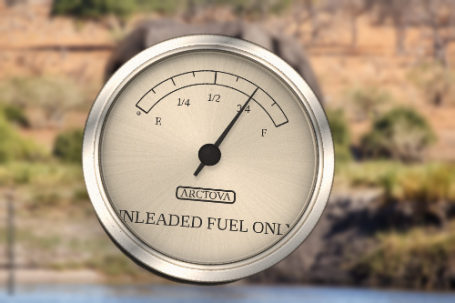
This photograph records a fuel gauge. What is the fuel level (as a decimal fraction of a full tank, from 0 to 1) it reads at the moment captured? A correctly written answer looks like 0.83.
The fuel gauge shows 0.75
